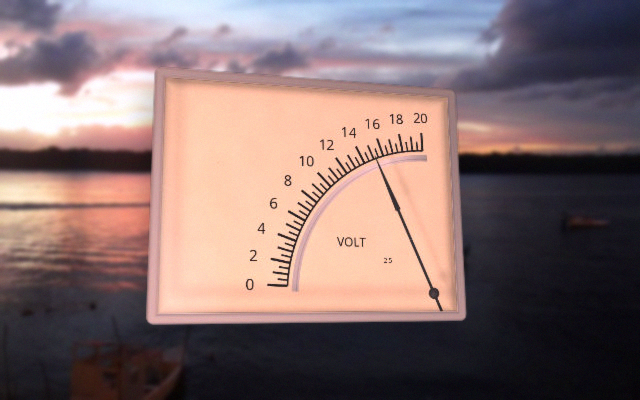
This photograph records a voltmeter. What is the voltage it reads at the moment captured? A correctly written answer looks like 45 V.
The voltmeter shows 15 V
